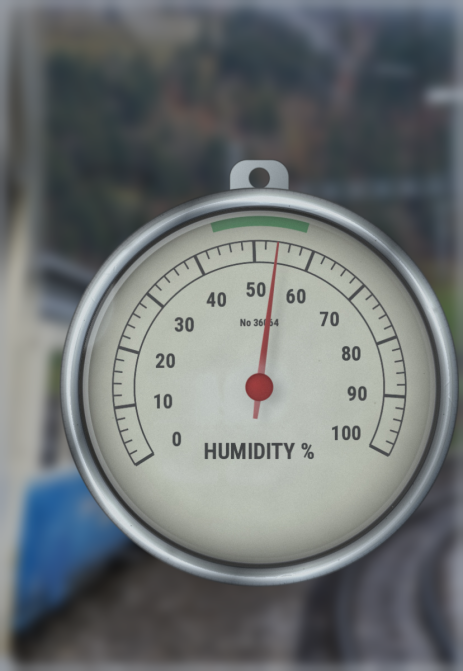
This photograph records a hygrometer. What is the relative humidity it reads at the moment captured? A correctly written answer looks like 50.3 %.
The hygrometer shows 54 %
